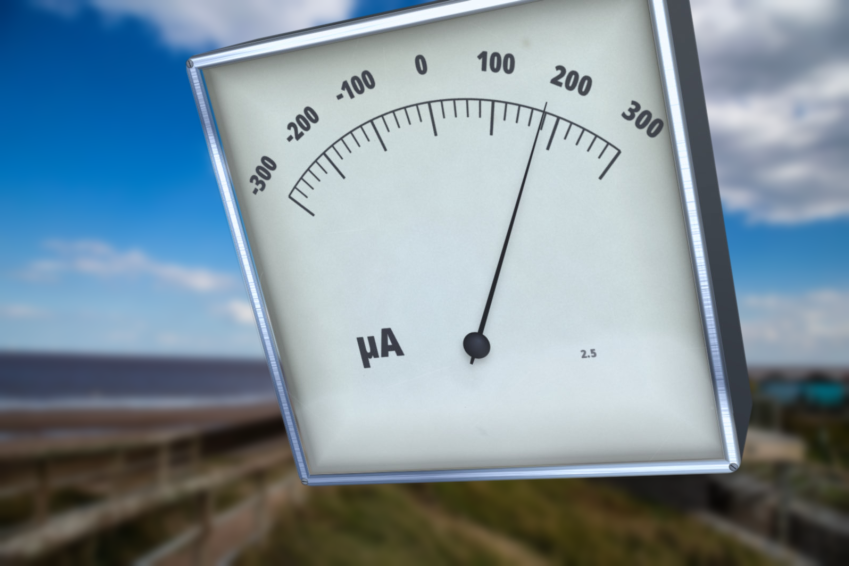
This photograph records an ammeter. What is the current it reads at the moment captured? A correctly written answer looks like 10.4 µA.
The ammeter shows 180 µA
